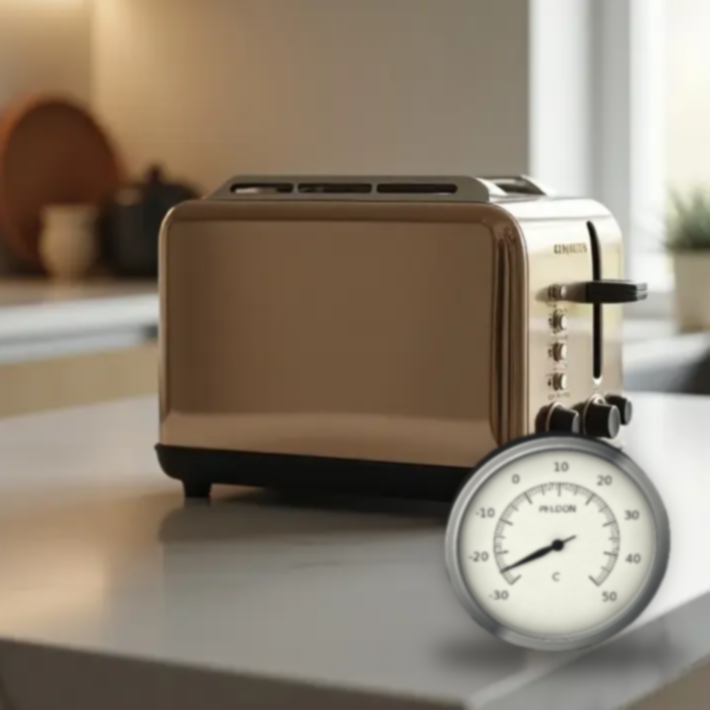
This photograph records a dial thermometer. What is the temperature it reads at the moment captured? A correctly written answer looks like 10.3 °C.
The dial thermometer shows -25 °C
